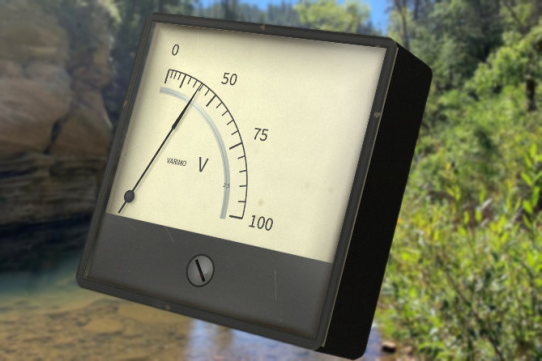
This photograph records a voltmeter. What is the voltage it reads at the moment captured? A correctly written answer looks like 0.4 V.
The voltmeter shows 40 V
